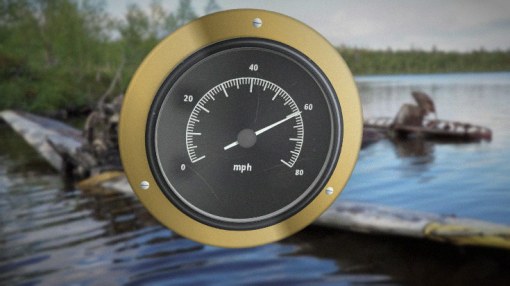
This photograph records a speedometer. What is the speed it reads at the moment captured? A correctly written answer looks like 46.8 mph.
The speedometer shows 60 mph
